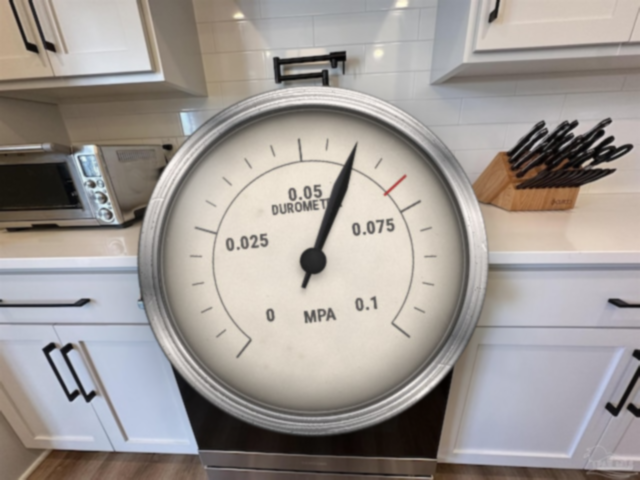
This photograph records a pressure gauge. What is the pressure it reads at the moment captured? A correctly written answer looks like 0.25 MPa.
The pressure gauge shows 0.06 MPa
